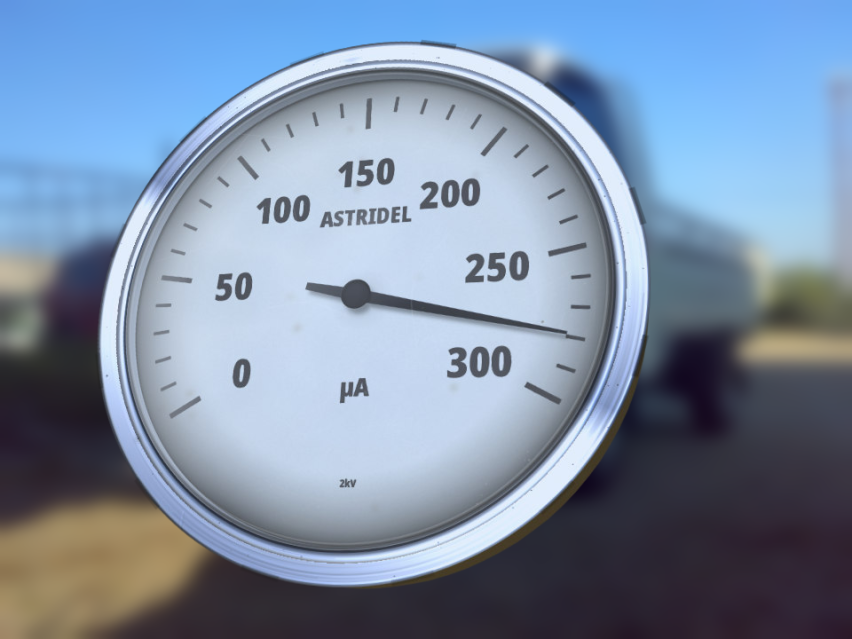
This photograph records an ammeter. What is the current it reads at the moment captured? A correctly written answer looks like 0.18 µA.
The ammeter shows 280 µA
